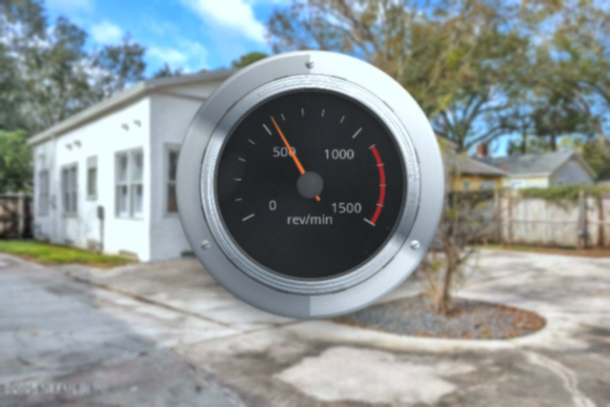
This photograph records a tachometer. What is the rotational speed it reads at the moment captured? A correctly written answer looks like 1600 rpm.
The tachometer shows 550 rpm
